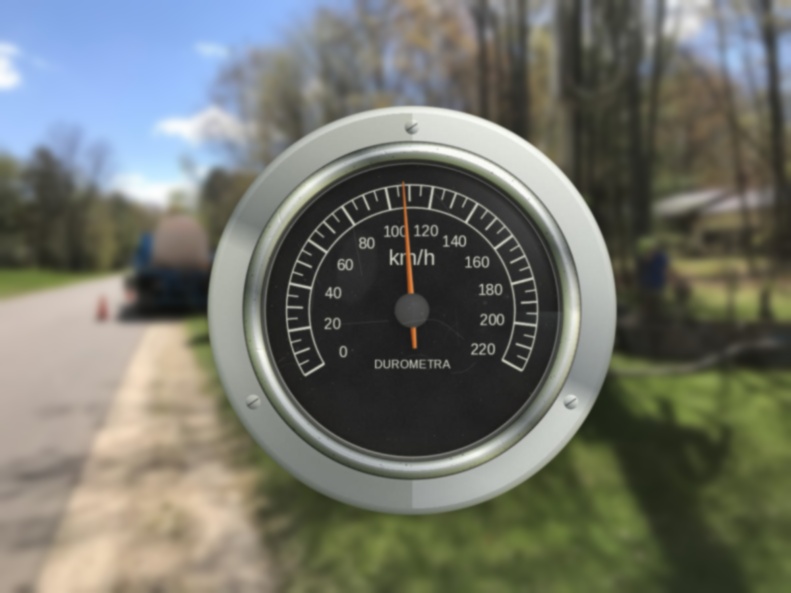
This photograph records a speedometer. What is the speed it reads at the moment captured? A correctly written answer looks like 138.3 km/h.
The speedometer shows 107.5 km/h
